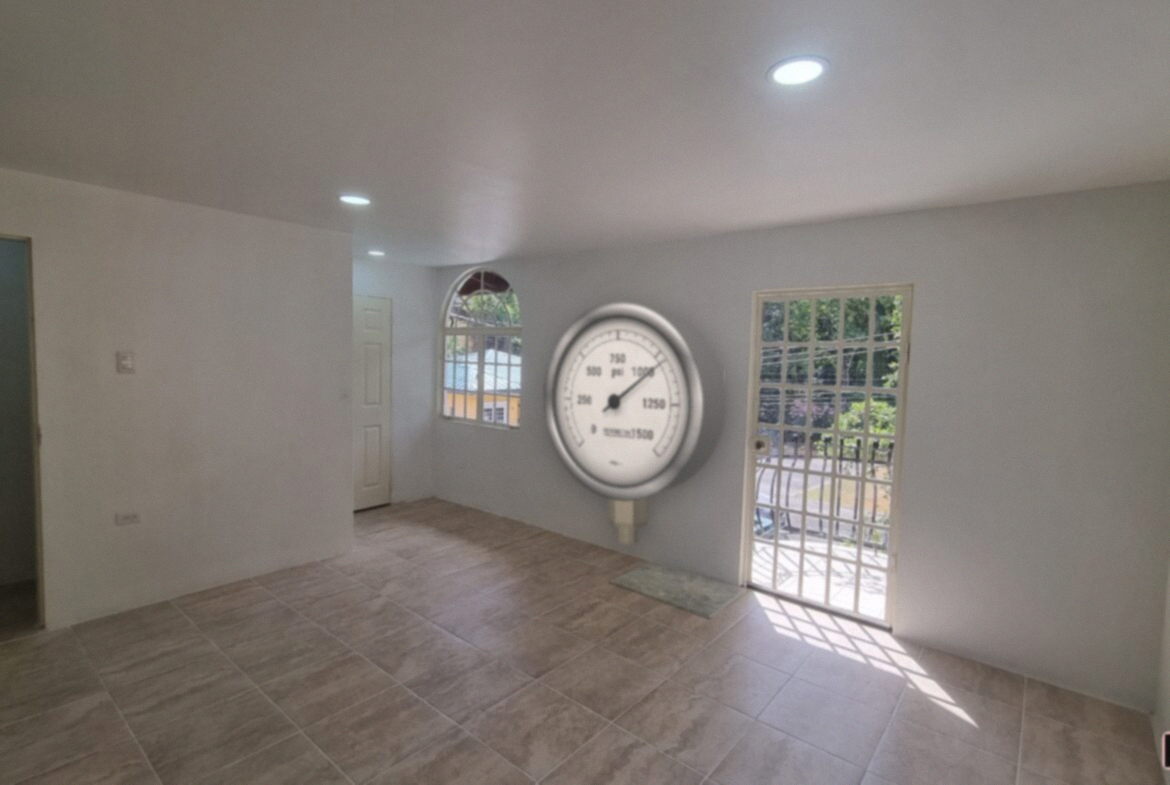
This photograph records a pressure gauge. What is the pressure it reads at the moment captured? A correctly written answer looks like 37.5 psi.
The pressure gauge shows 1050 psi
